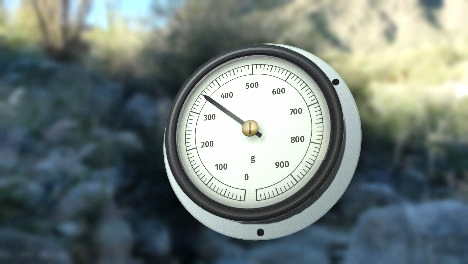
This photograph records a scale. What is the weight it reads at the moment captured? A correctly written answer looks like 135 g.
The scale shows 350 g
